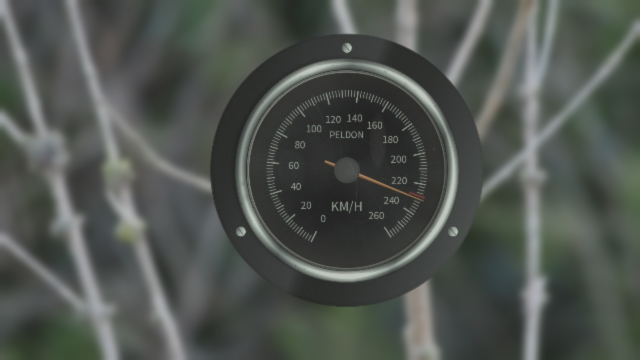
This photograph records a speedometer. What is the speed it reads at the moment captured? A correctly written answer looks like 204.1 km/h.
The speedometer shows 230 km/h
